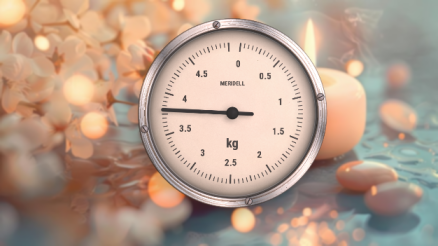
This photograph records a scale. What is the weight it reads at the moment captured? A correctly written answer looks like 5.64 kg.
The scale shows 3.8 kg
